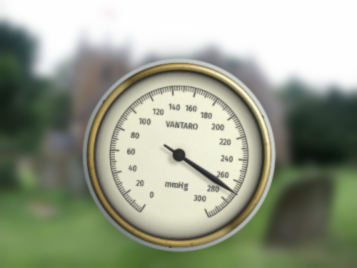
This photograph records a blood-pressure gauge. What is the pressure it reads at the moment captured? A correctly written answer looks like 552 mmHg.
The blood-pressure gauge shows 270 mmHg
